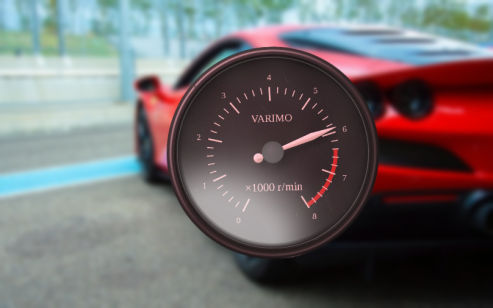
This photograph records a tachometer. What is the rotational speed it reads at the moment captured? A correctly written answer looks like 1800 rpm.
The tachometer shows 5900 rpm
